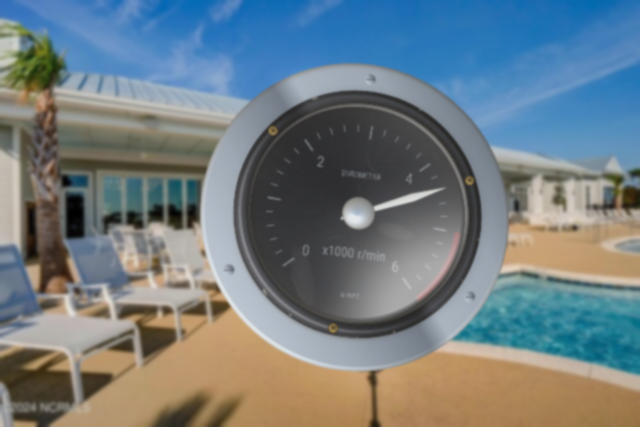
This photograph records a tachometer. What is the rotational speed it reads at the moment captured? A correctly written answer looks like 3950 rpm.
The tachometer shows 4400 rpm
